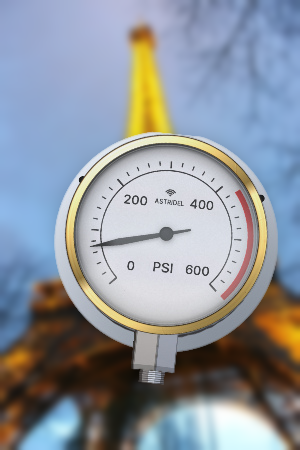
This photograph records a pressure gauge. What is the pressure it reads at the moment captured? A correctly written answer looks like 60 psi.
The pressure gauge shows 70 psi
